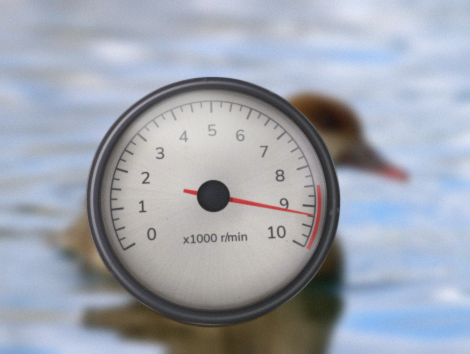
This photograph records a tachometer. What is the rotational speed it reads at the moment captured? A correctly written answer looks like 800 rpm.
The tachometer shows 9250 rpm
